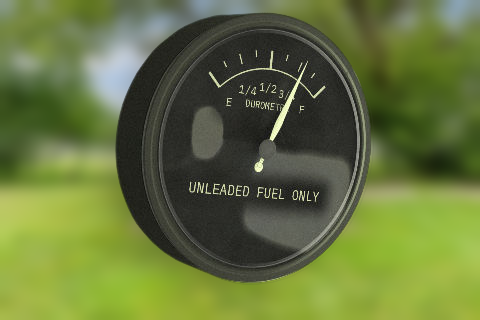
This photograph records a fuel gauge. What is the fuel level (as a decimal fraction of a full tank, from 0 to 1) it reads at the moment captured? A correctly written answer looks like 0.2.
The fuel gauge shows 0.75
